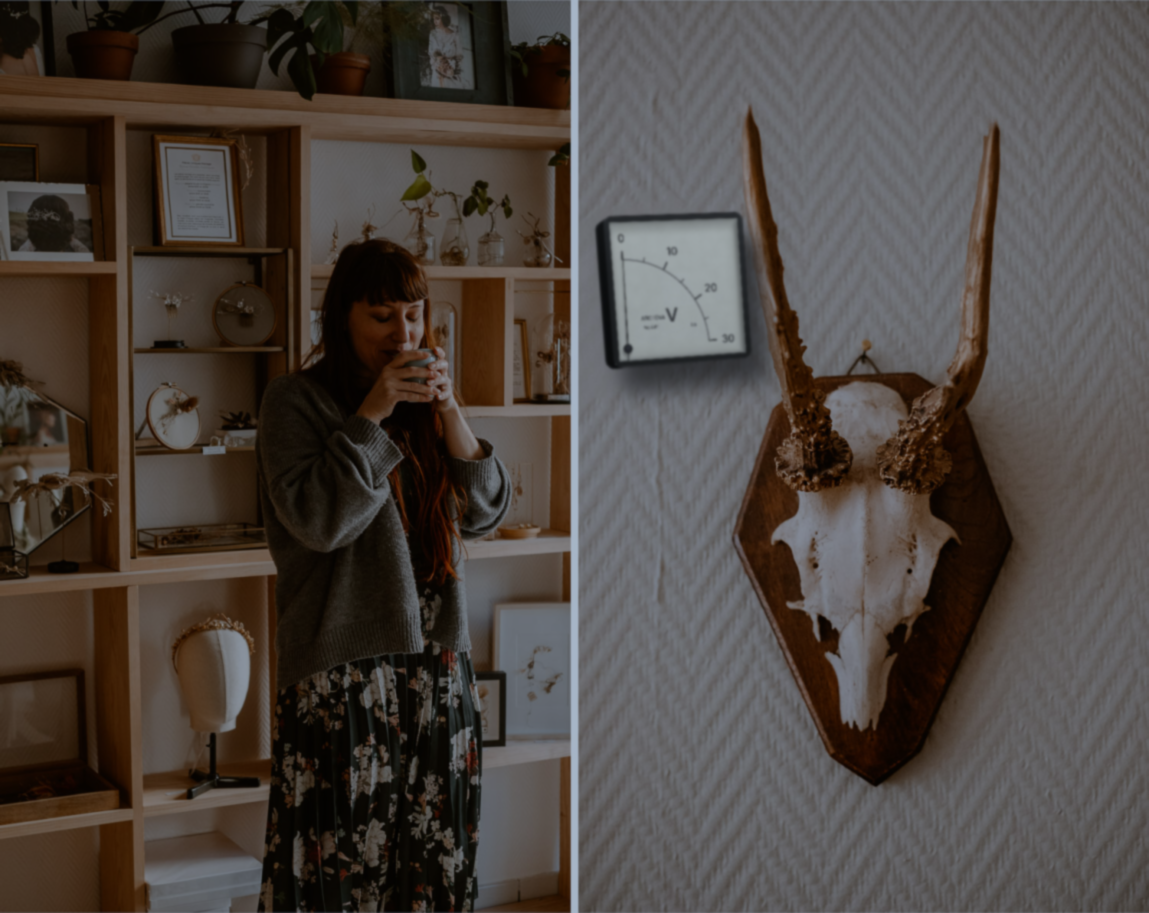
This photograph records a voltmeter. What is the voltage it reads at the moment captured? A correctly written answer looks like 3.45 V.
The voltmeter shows 0 V
